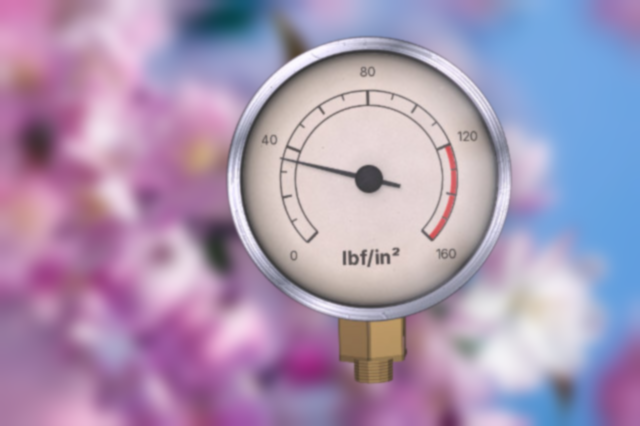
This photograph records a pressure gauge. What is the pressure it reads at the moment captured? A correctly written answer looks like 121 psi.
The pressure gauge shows 35 psi
